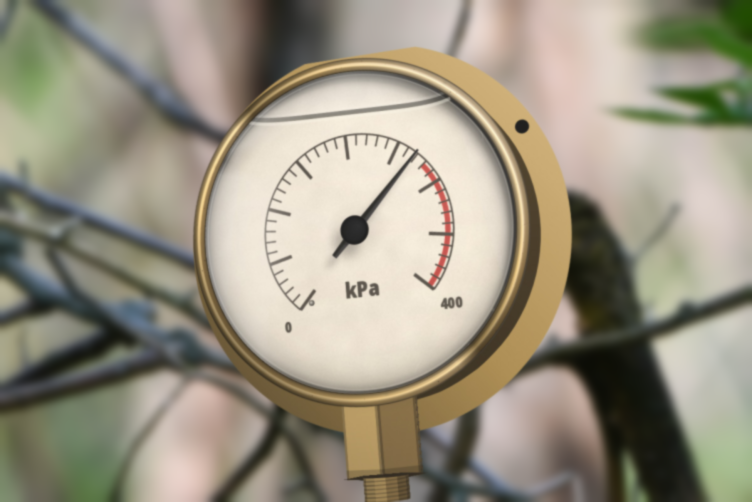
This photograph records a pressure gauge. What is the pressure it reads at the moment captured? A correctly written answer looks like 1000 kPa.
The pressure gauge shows 270 kPa
